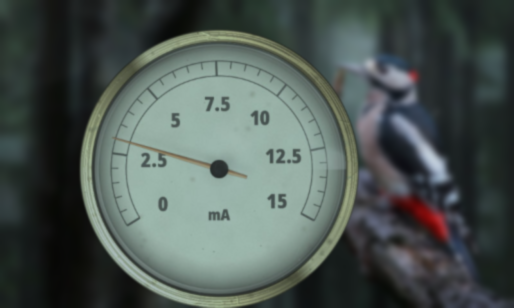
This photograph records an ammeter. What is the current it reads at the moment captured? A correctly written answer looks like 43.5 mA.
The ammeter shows 3 mA
